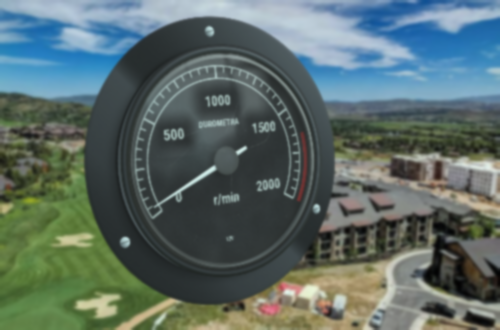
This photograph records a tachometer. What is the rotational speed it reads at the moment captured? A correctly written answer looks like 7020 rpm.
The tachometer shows 50 rpm
